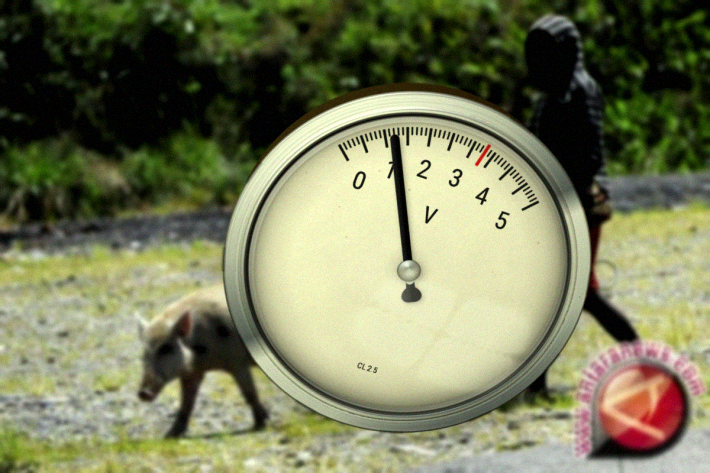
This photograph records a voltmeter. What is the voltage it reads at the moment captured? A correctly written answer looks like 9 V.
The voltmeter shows 1.2 V
